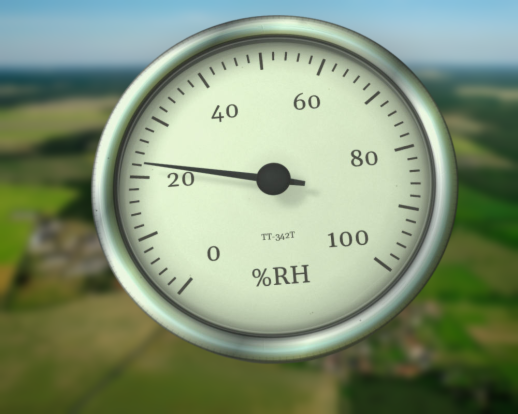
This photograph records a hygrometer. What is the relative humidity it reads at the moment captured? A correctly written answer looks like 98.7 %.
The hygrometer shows 22 %
